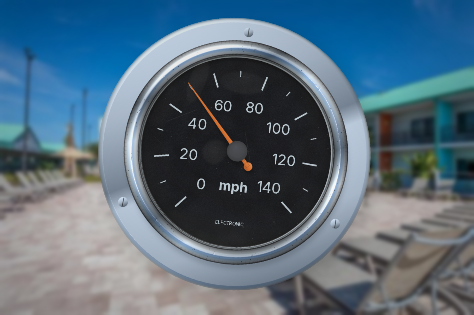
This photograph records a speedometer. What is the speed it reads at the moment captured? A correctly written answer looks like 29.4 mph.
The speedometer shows 50 mph
